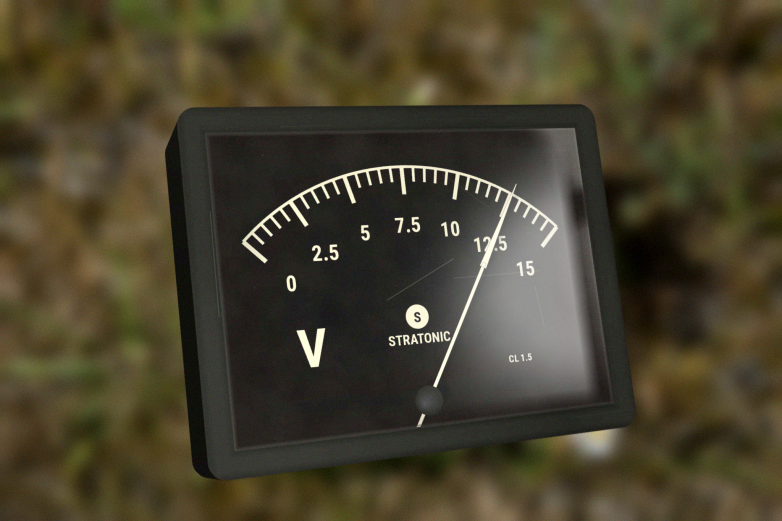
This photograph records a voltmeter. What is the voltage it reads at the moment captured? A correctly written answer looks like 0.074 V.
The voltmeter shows 12.5 V
